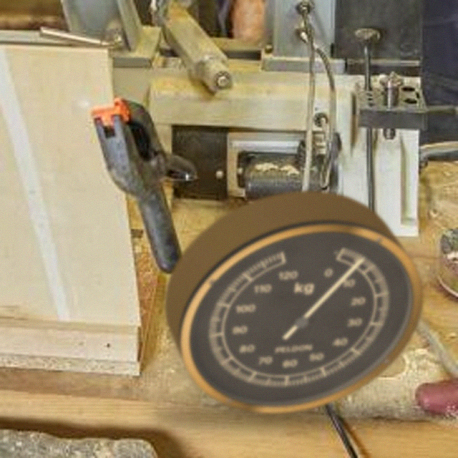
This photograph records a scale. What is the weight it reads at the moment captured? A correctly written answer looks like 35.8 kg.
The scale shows 5 kg
